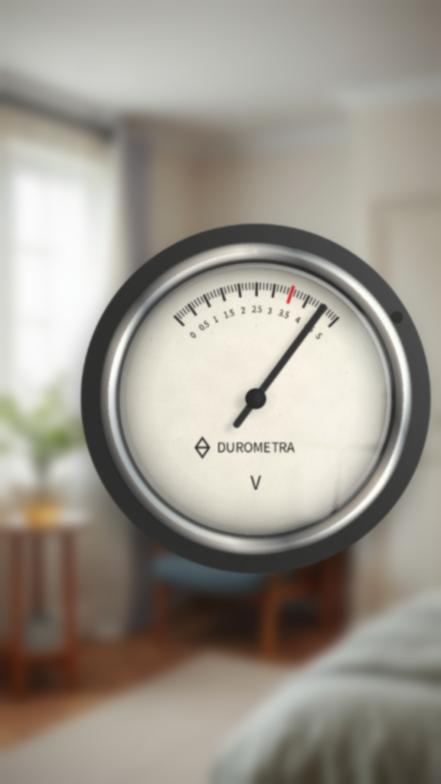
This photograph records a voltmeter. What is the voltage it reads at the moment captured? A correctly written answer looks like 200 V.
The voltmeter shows 4.5 V
